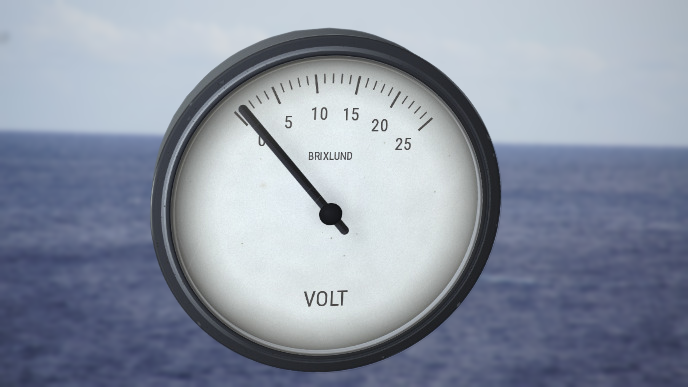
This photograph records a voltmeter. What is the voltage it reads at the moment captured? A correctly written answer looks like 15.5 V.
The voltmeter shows 1 V
